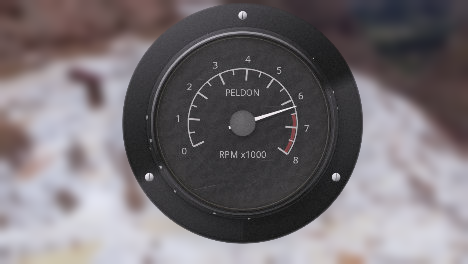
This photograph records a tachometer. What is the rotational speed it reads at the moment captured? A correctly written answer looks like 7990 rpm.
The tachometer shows 6250 rpm
